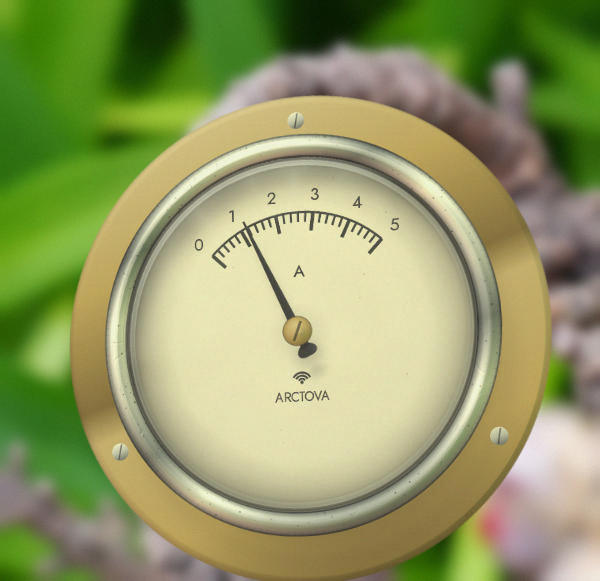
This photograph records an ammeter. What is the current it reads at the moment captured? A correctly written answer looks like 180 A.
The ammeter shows 1.2 A
